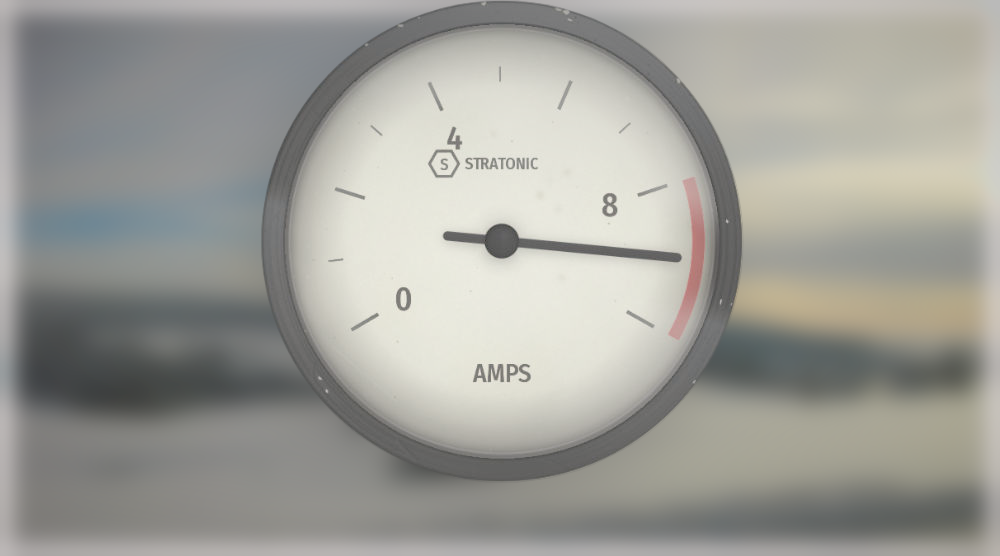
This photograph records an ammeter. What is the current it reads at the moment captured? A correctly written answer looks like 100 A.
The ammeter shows 9 A
